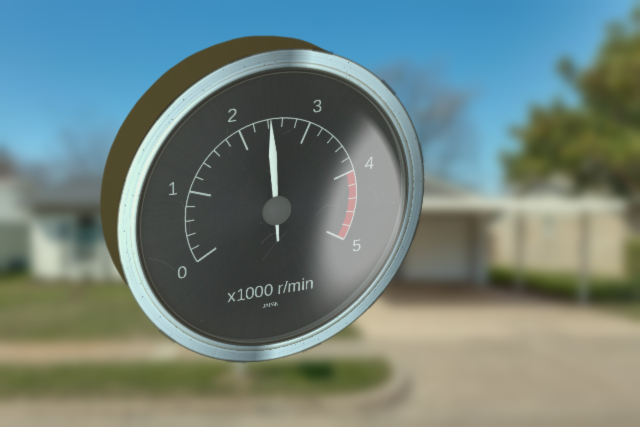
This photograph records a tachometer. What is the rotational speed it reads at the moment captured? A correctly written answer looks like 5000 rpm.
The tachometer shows 2400 rpm
